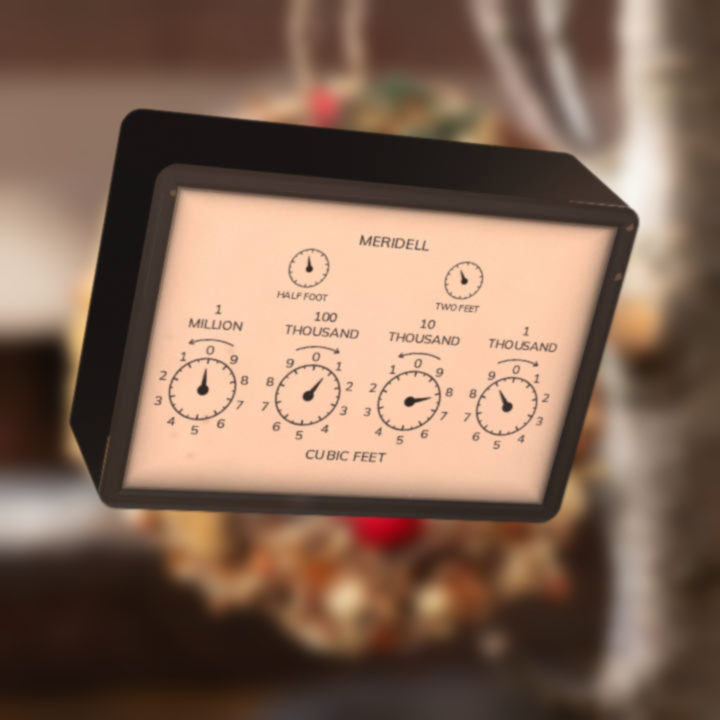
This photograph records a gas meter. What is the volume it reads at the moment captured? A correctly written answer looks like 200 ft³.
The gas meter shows 7900 ft³
